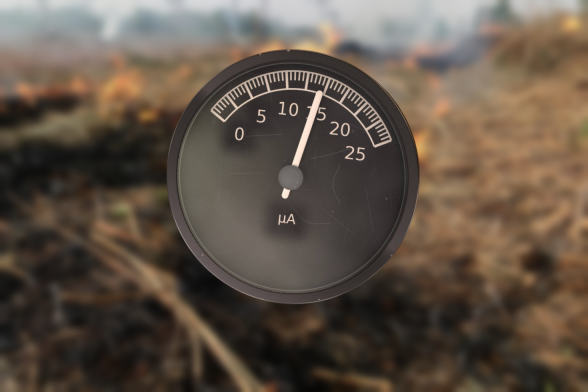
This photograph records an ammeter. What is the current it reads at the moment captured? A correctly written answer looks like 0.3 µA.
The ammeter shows 14.5 µA
